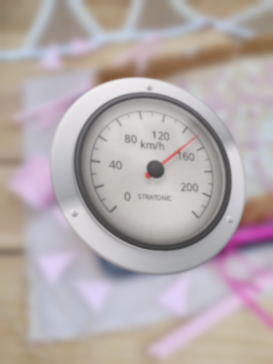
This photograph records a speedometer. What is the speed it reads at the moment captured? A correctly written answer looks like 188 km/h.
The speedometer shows 150 km/h
